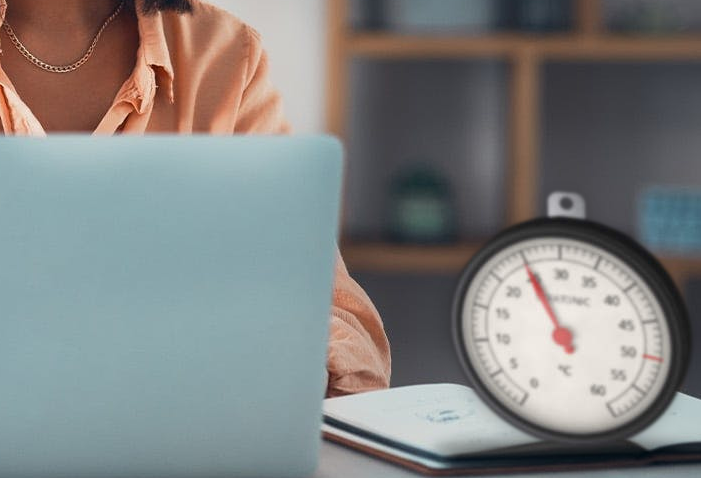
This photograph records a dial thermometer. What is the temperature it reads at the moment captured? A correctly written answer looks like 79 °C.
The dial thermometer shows 25 °C
